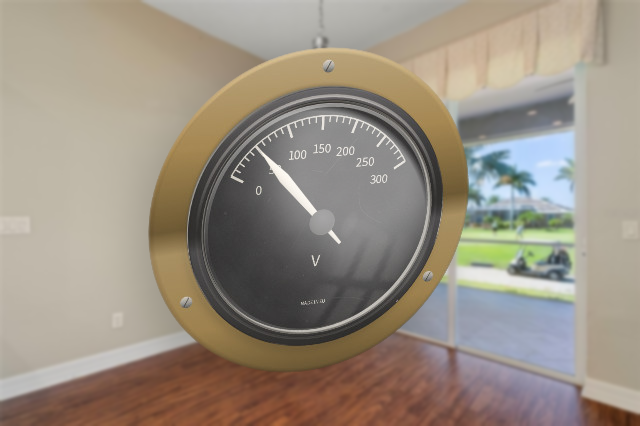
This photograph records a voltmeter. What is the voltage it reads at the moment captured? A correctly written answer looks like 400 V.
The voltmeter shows 50 V
